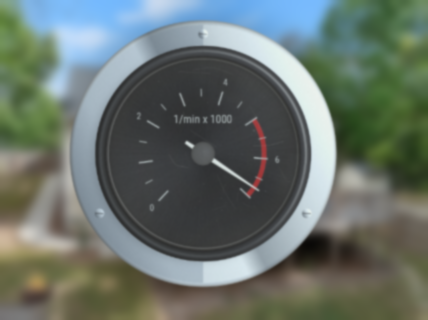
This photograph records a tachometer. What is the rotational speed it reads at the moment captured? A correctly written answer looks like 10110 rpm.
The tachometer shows 6750 rpm
